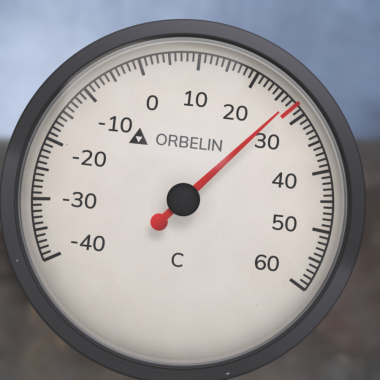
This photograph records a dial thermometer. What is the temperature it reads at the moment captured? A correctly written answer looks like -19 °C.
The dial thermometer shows 27 °C
